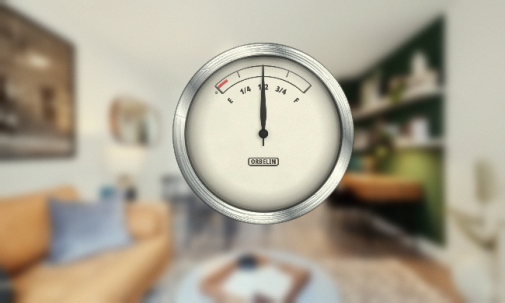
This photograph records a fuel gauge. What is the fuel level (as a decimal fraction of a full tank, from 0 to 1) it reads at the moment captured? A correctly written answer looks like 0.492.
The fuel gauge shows 0.5
